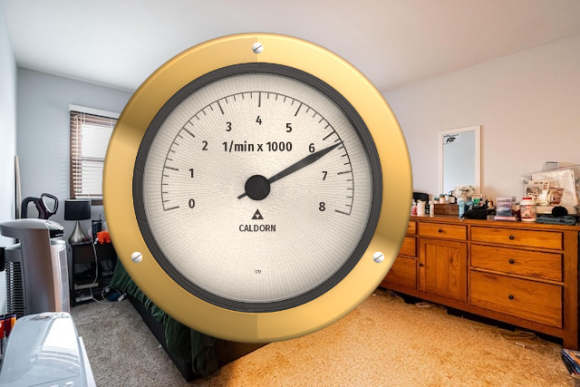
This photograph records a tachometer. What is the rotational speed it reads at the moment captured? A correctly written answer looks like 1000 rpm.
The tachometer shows 6300 rpm
